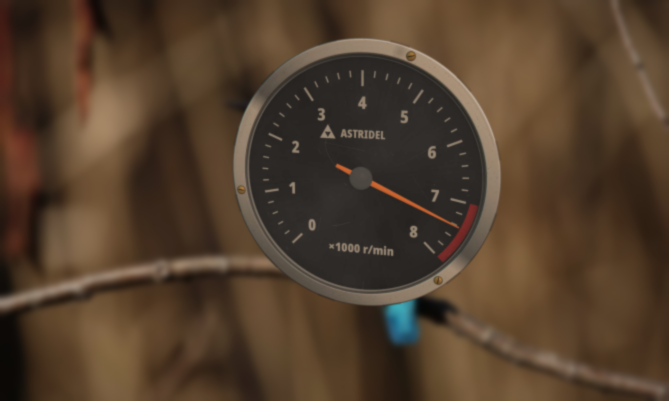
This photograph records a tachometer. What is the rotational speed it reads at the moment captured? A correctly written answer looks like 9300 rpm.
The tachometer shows 7400 rpm
